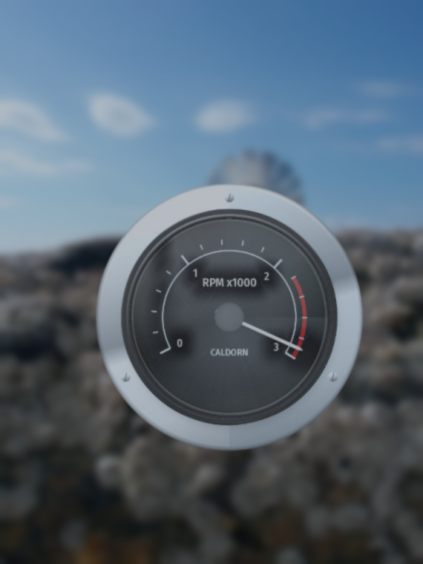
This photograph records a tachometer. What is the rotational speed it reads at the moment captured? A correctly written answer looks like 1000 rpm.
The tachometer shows 2900 rpm
